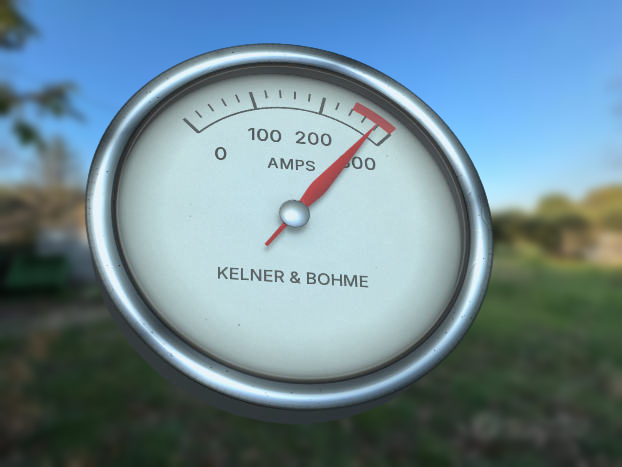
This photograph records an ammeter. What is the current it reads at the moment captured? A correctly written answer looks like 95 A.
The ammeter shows 280 A
